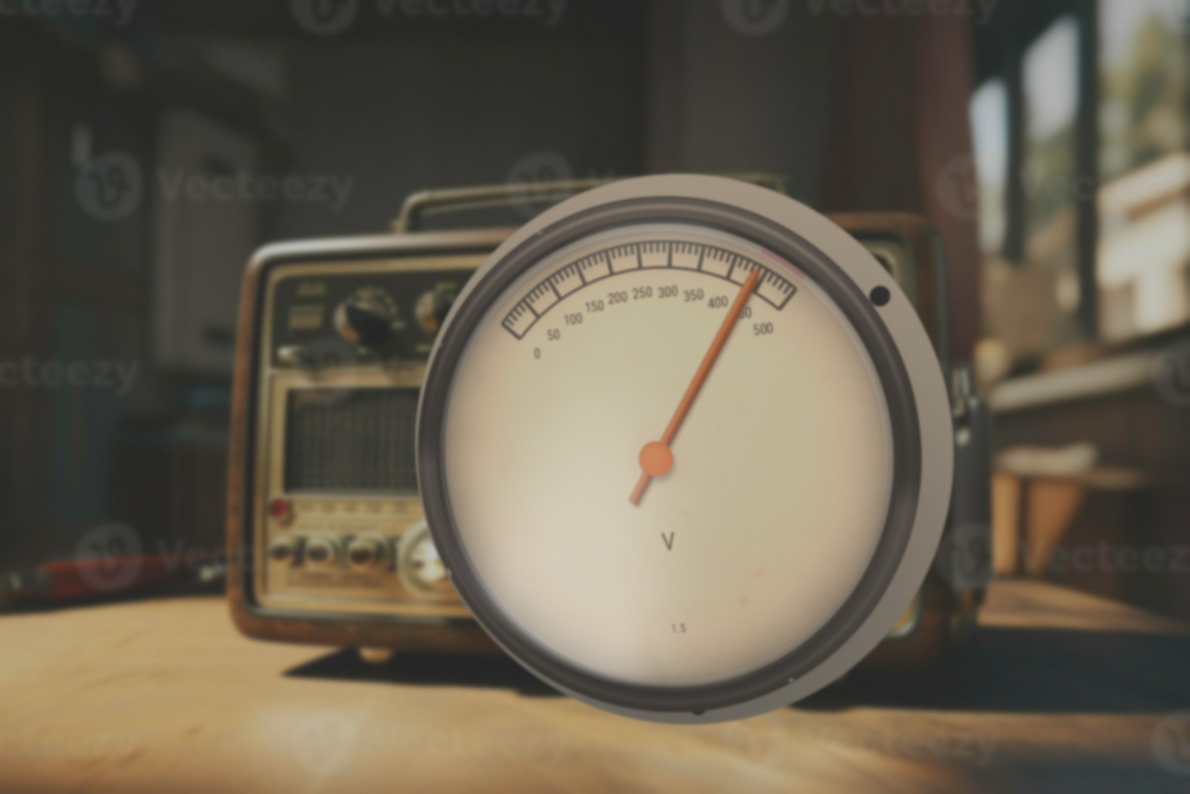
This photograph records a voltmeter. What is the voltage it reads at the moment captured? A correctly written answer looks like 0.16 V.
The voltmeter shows 440 V
